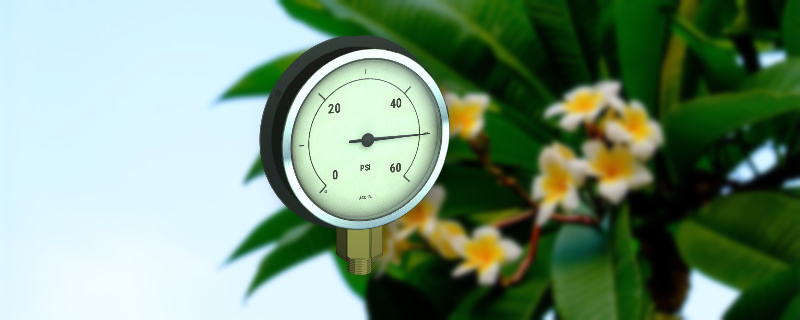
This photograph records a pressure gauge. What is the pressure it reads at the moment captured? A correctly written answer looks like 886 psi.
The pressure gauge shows 50 psi
